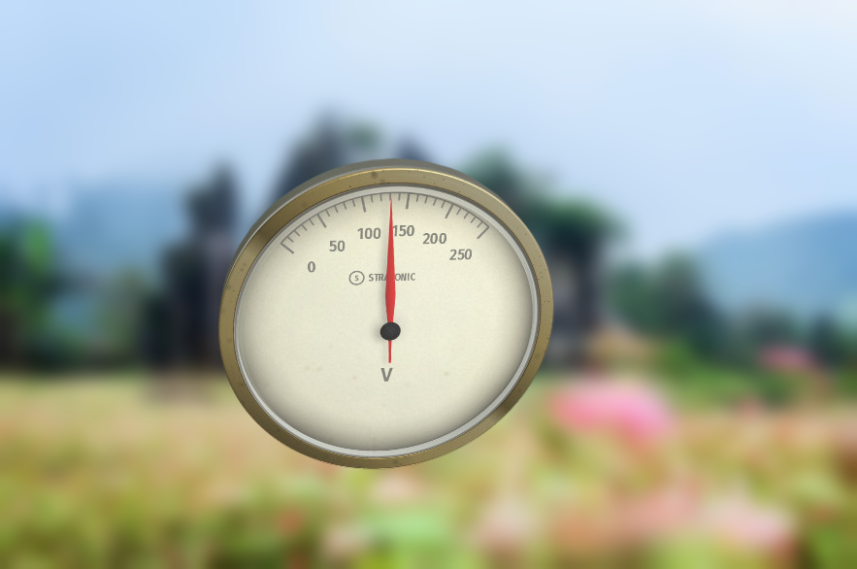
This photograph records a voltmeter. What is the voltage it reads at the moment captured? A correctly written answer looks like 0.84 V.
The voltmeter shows 130 V
